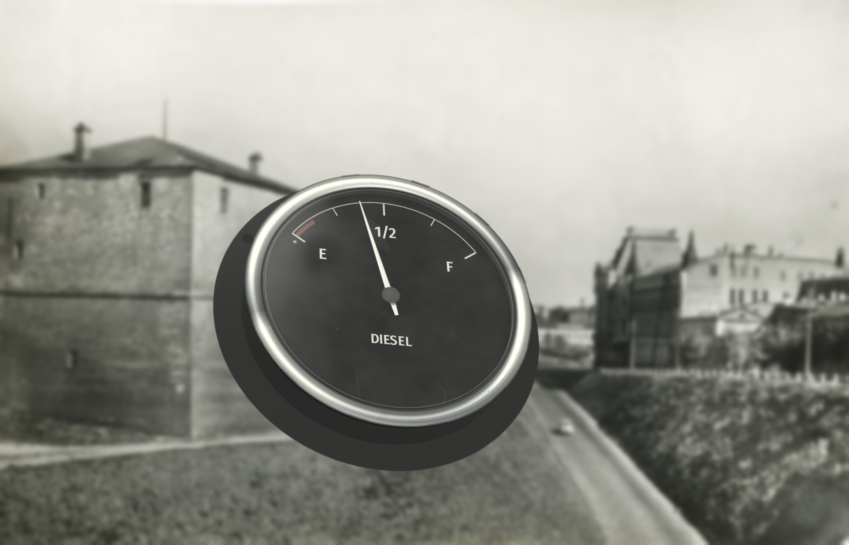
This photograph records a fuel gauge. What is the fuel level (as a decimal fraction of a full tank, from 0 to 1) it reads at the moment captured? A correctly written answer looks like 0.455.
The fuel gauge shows 0.375
